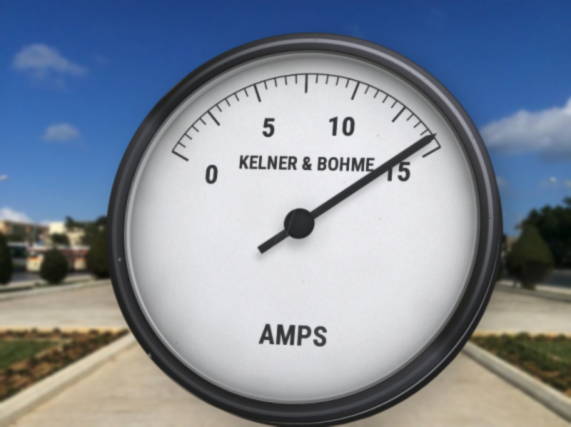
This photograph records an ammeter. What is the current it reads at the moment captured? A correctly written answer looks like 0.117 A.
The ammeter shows 14.5 A
